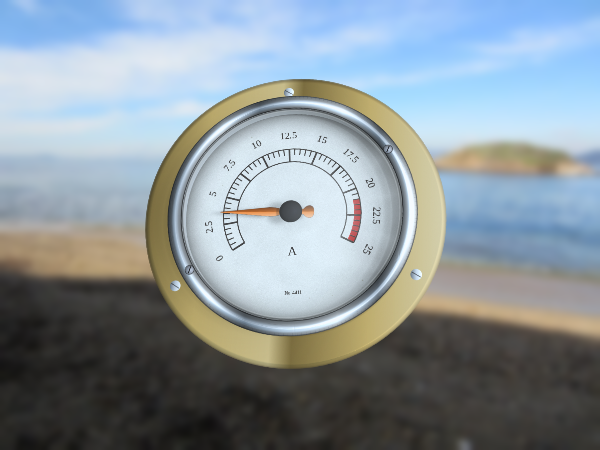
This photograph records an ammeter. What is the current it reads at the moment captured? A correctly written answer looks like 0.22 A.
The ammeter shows 3.5 A
